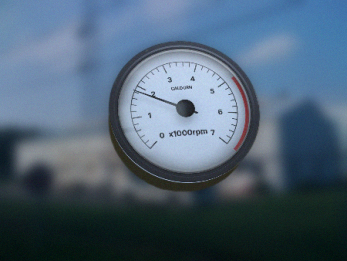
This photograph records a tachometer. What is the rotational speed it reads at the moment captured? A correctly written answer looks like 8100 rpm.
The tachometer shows 1800 rpm
